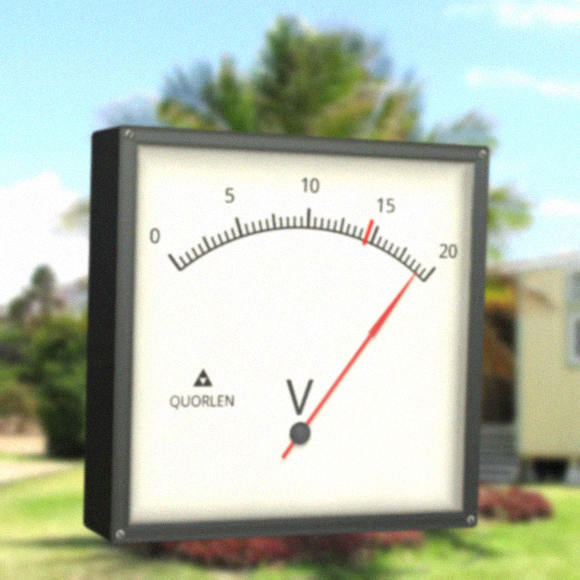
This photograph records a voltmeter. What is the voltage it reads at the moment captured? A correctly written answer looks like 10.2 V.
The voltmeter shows 19 V
